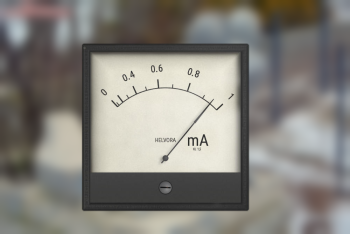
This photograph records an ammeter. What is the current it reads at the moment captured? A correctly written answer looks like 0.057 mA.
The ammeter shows 0.95 mA
